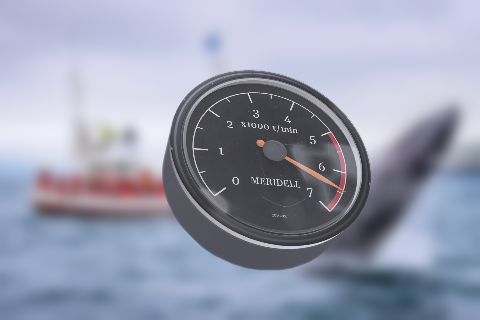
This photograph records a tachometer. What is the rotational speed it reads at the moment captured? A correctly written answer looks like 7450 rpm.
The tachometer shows 6500 rpm
